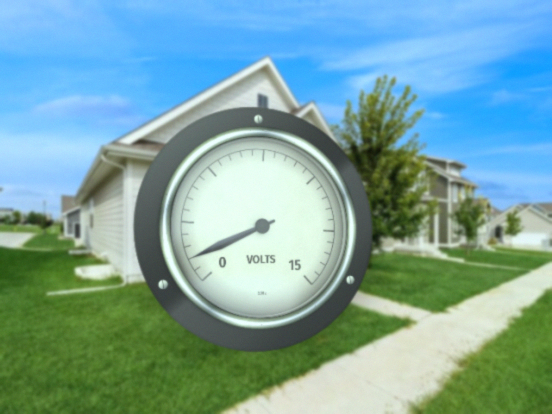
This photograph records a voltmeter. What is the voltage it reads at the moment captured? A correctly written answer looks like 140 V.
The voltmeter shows 1 V
